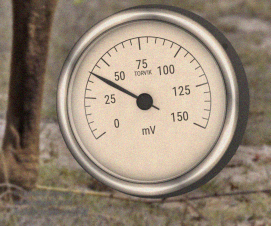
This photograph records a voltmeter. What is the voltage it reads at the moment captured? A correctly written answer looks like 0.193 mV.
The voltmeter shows 40 mV
